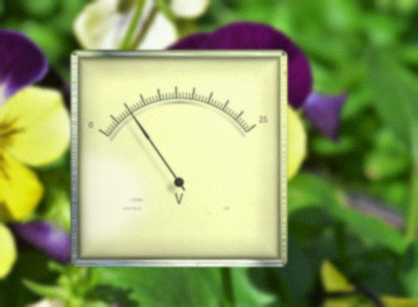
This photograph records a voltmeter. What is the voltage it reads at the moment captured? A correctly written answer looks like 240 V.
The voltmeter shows 5 V
